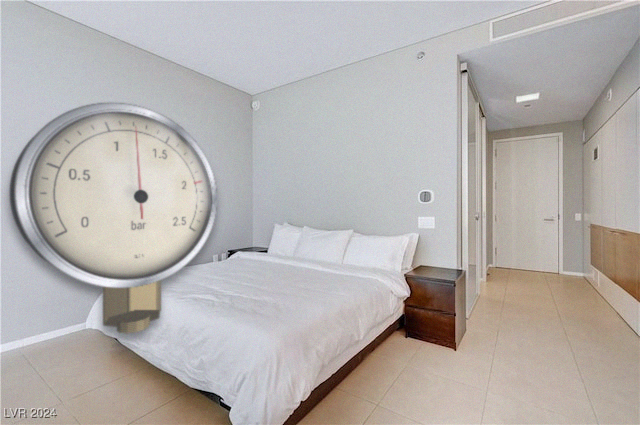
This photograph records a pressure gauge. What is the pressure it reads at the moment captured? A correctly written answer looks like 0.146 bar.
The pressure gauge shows 1.2 bar
